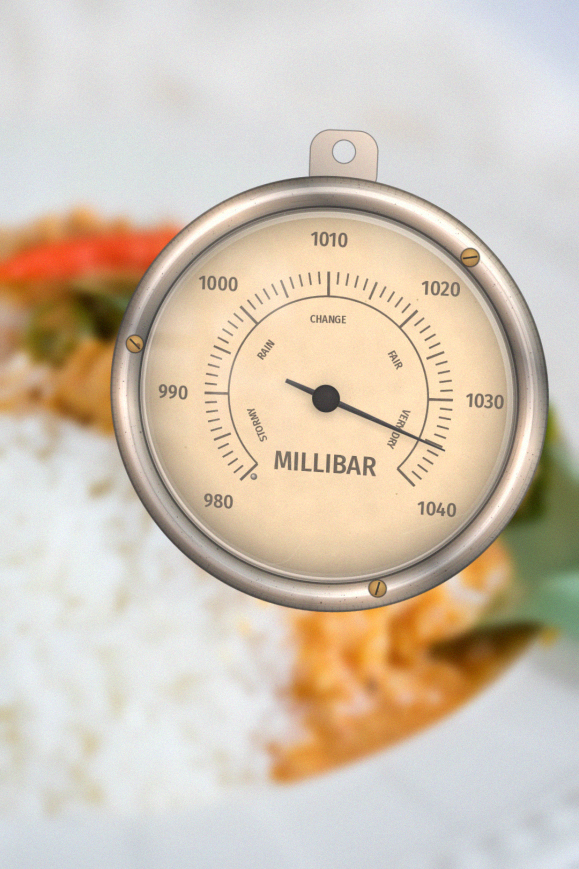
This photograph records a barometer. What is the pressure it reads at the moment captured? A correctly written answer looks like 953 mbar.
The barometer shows 1035 mbar
